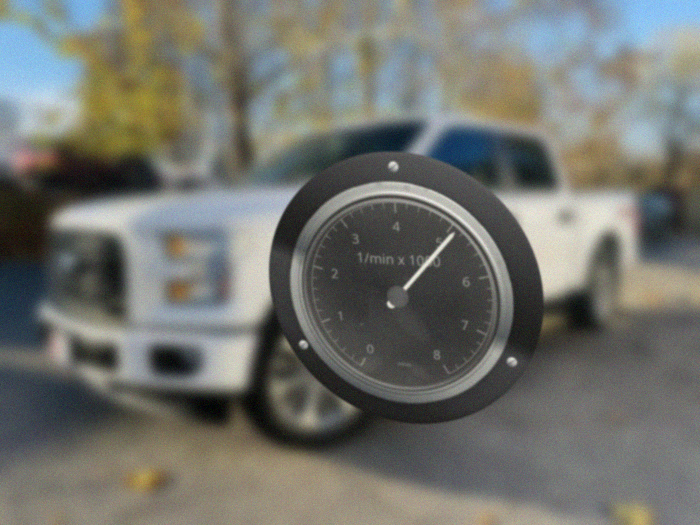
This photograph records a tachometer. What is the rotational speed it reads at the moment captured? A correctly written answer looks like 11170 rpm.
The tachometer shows 5100 rpm
